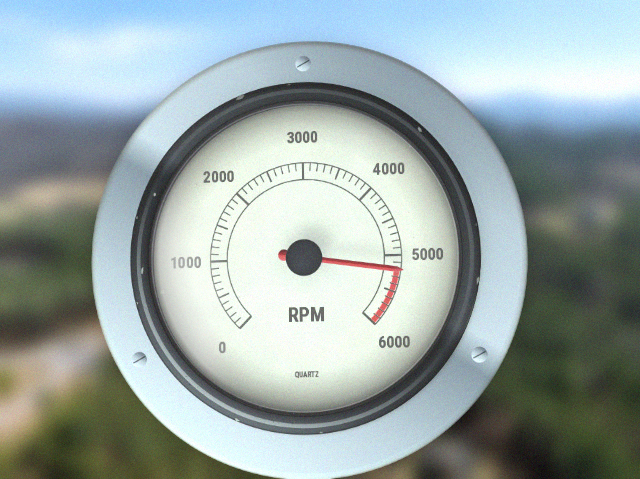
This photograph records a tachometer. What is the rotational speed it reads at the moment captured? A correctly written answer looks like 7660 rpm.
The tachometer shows 5200 rpm
